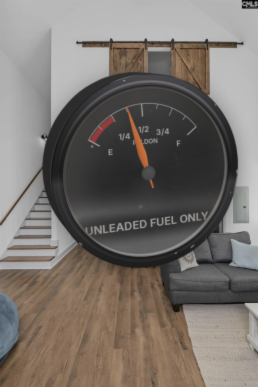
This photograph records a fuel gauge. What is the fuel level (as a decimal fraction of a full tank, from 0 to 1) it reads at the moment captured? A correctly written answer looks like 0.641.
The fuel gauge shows 0.375
